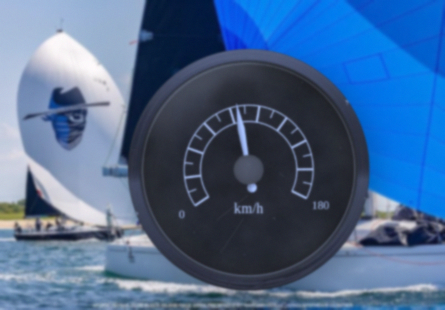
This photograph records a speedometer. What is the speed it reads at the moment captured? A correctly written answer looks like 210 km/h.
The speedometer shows 85 km/h
